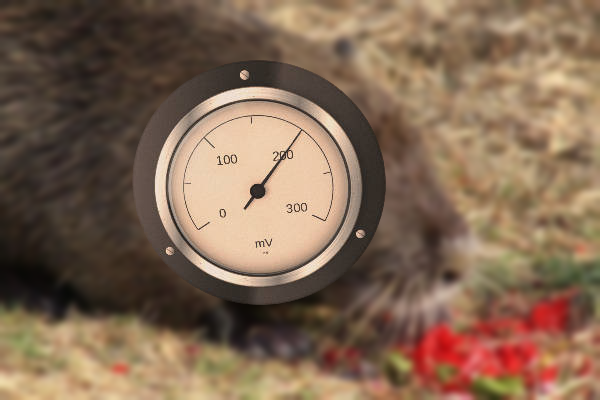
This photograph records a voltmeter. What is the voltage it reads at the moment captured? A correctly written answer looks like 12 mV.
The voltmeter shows 200 mV
